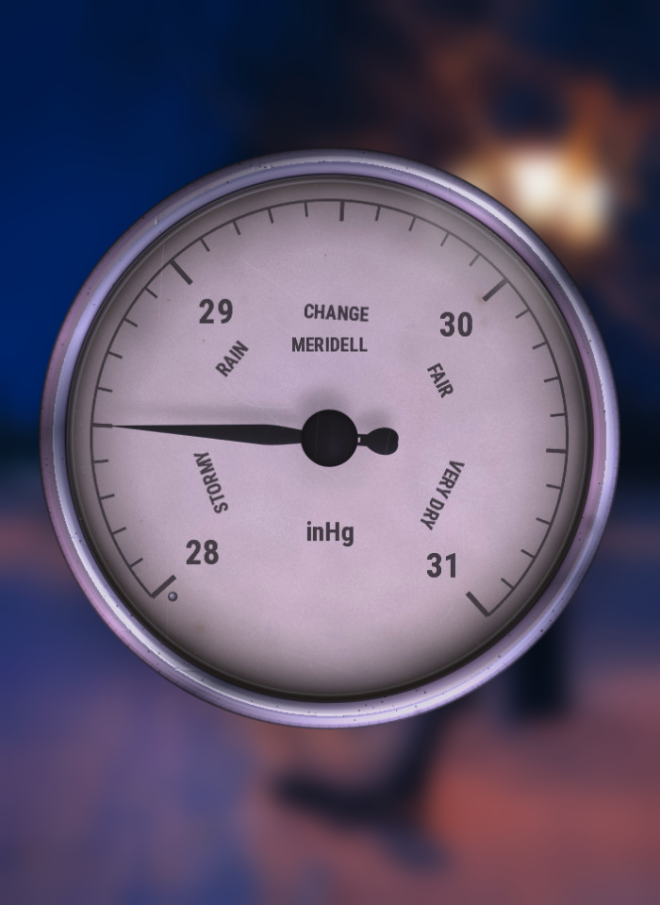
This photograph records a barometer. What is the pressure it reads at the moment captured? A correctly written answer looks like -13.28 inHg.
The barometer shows 28.5 inHg
